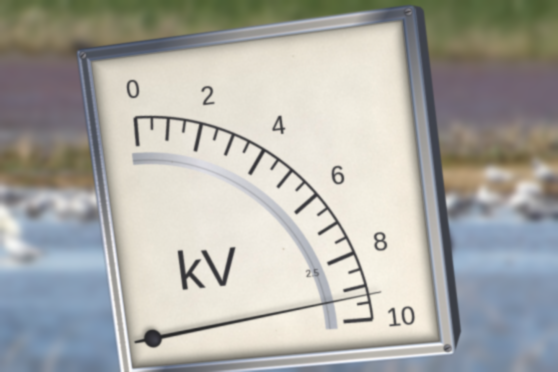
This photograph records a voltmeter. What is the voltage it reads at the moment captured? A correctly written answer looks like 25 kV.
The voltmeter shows 9.25 kV
